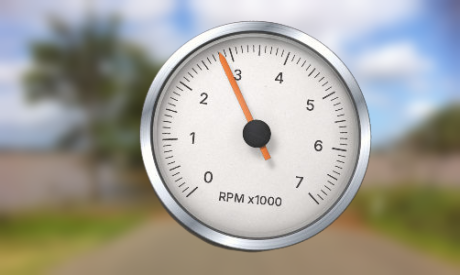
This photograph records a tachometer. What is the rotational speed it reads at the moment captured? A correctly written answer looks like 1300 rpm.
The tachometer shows 2800 rpm
